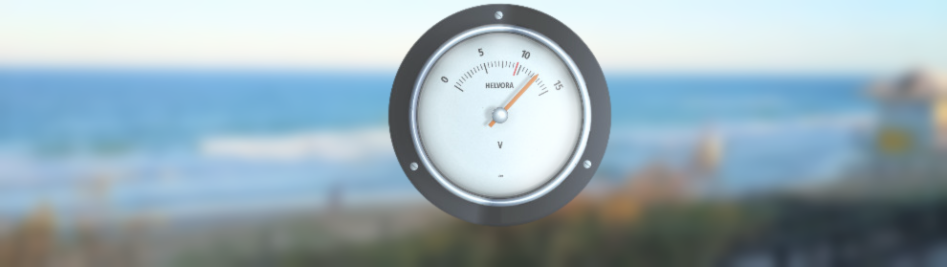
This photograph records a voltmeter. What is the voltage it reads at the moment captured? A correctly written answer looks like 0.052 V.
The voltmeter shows 12.5 V
